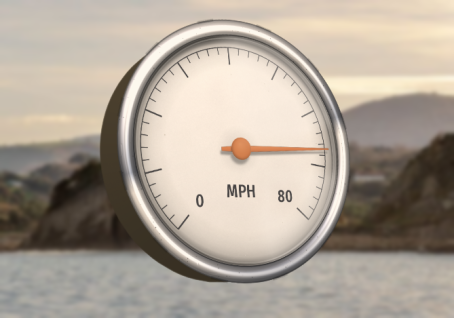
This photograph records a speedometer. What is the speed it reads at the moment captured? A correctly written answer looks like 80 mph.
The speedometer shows 67 mph
